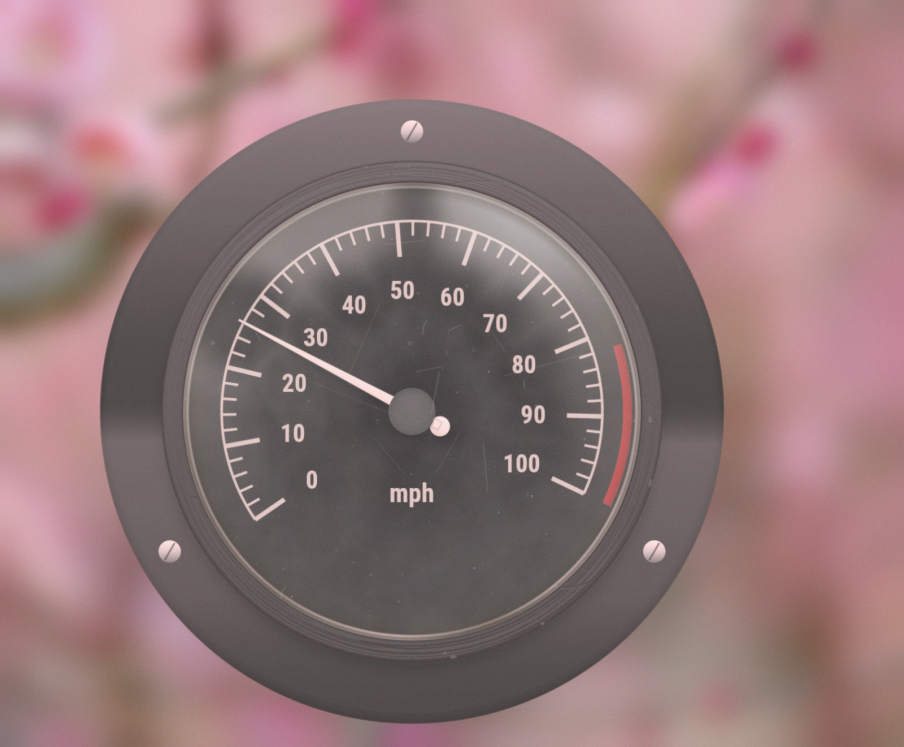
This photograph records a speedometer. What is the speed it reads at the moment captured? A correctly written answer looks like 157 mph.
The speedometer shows 26 mph
